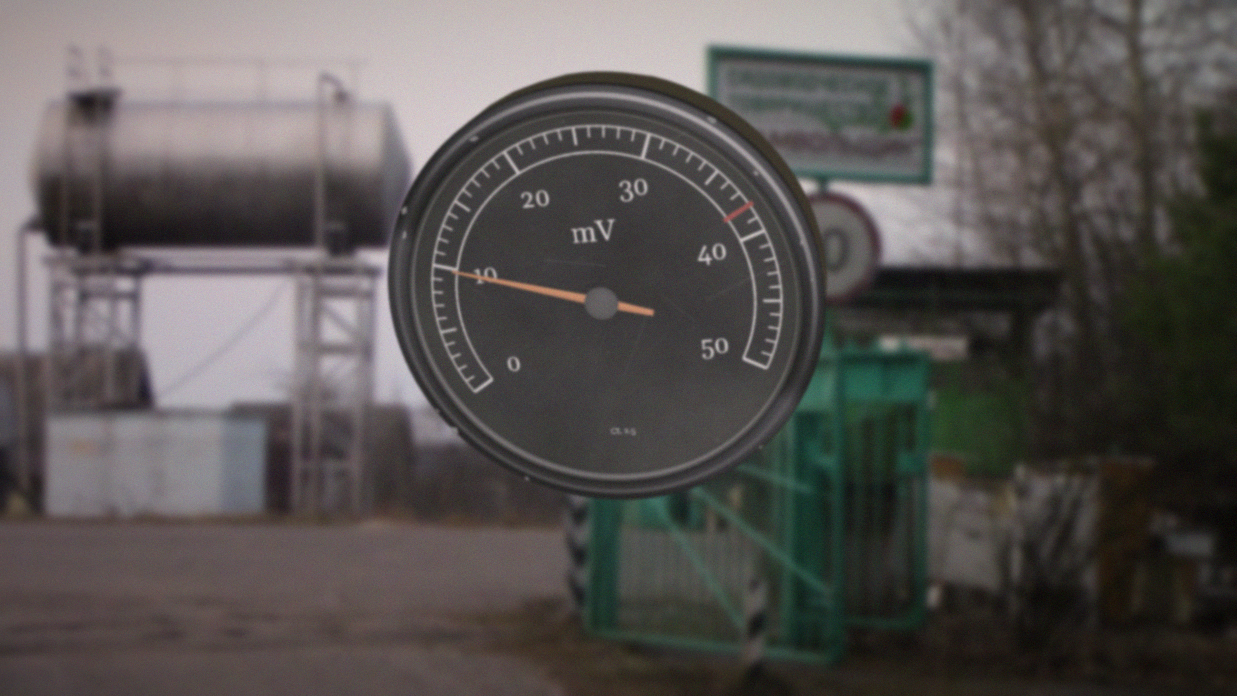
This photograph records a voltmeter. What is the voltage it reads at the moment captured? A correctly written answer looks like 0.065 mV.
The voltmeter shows 10 mV
